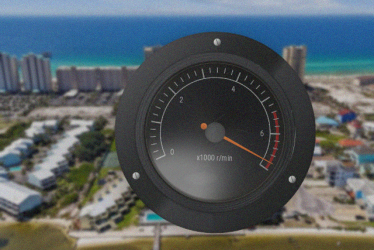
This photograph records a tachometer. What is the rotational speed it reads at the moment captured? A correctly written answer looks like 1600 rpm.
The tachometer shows 6800 rpm
